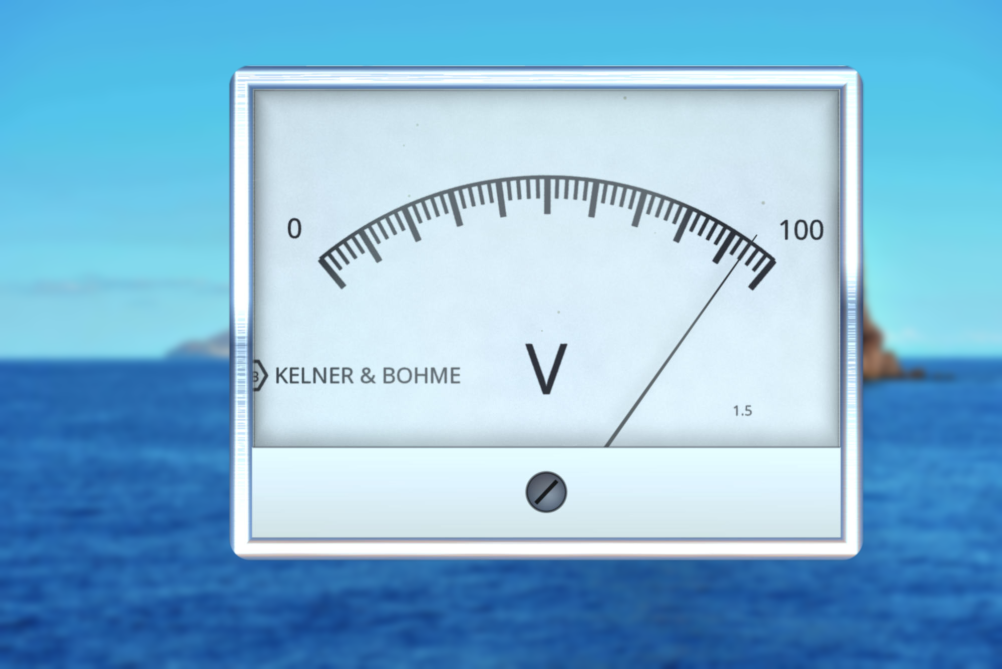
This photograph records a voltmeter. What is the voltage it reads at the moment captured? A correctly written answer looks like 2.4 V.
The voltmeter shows 94 V
